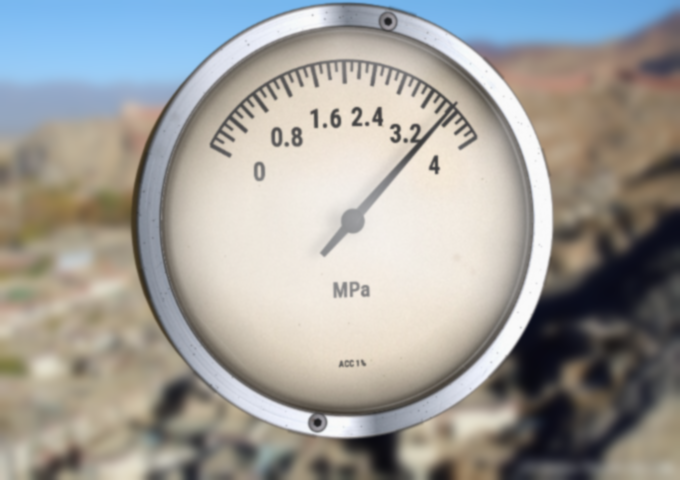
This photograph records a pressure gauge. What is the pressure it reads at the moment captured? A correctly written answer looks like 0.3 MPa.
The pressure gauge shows 3.5 MPa
